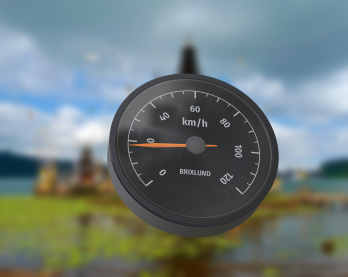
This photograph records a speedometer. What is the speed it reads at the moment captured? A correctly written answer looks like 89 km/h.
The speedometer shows 17.5 km/h
